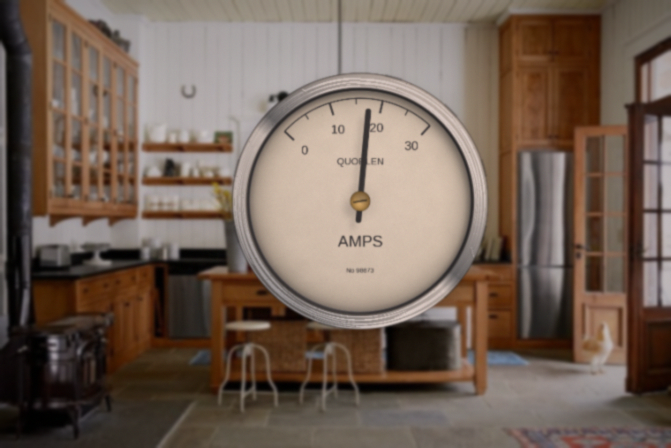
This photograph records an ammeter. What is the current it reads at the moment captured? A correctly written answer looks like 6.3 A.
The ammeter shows 17.5 A
